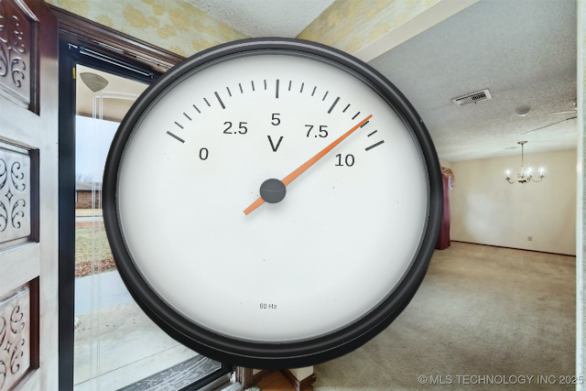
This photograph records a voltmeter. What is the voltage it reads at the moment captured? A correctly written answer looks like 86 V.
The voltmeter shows 9 V
